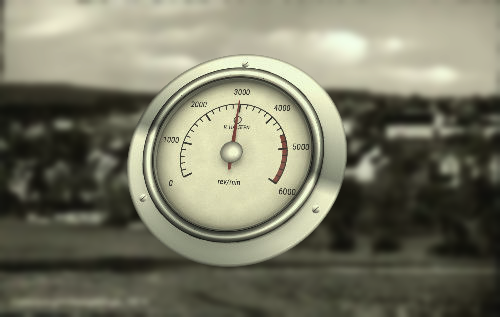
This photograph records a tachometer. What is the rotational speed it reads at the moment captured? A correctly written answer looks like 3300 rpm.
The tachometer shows 3000 rpm
